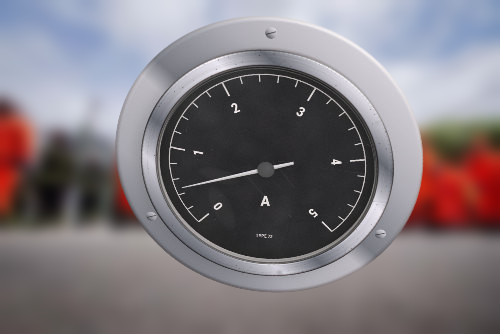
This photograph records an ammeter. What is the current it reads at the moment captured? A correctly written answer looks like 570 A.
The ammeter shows 0.5 A
